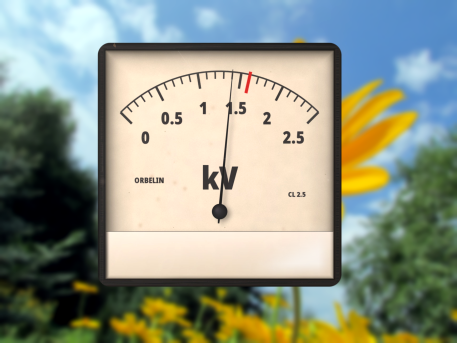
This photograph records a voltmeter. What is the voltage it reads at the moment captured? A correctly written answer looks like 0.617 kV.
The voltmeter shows 1.4 kV
